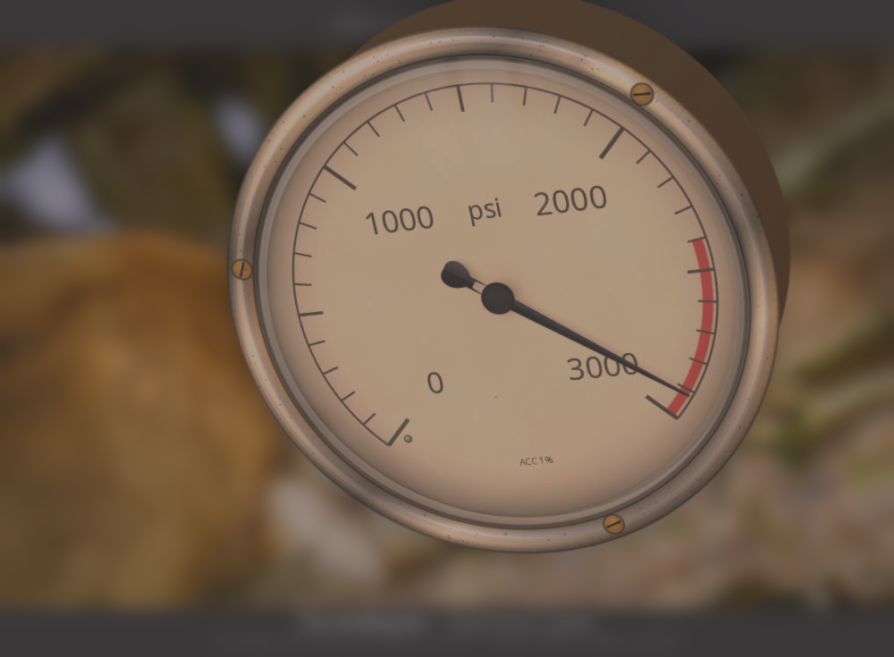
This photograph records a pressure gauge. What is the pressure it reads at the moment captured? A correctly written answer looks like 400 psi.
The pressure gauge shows 2900 psi
